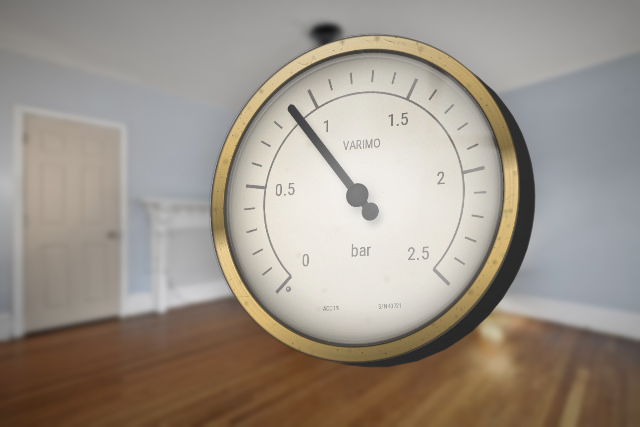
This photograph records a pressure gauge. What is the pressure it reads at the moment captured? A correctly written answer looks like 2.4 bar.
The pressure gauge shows 0.9 bar
